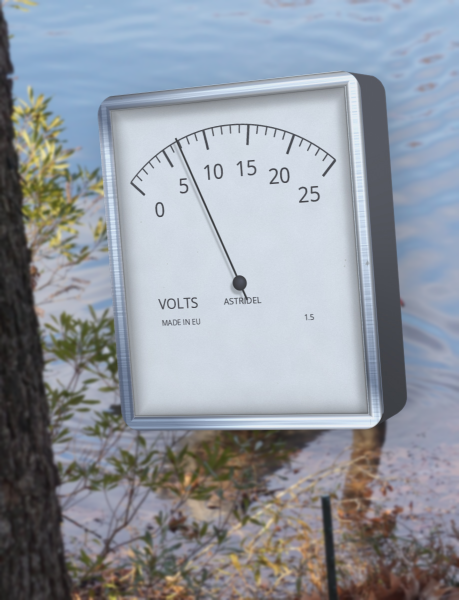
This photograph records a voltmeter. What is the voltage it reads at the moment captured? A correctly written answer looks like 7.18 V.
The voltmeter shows 7 V
